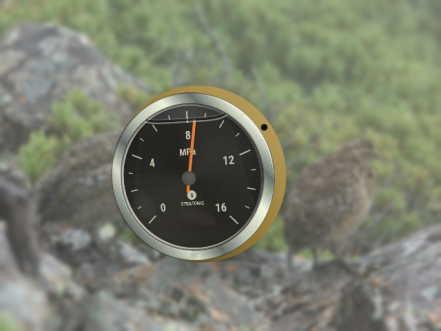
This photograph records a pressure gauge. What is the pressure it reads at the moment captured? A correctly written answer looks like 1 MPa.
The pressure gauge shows 8.5 MPa
